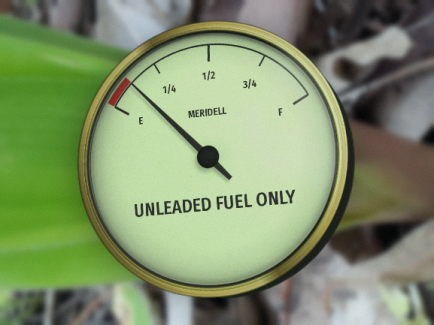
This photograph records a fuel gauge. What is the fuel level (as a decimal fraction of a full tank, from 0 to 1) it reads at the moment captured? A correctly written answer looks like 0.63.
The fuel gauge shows 0.125
